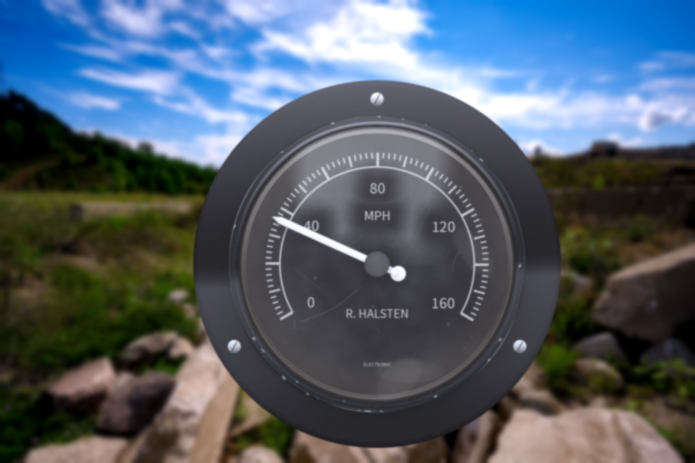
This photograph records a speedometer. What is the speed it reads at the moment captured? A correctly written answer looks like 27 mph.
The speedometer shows 36 mph
